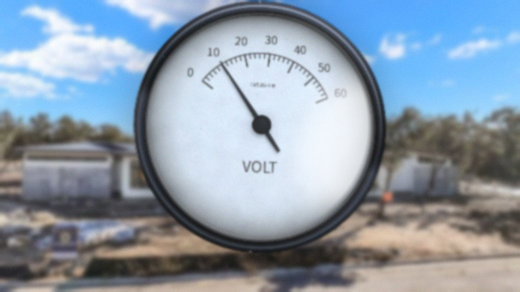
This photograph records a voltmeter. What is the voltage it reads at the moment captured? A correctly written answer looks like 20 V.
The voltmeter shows 10 V
